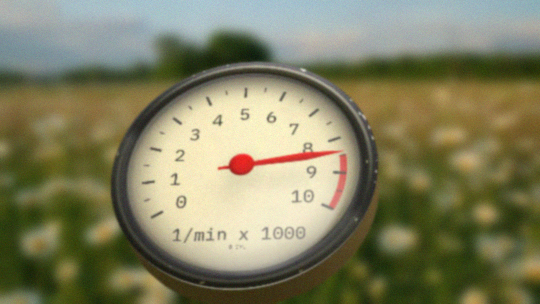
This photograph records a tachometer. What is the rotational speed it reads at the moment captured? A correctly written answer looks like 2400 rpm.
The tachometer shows 8500 rpm
